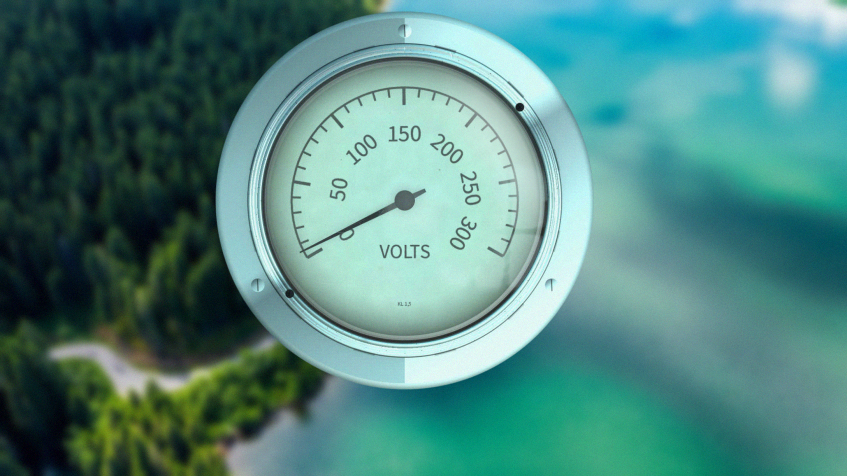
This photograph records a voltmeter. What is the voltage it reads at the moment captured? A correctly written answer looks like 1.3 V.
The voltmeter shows 5 V
